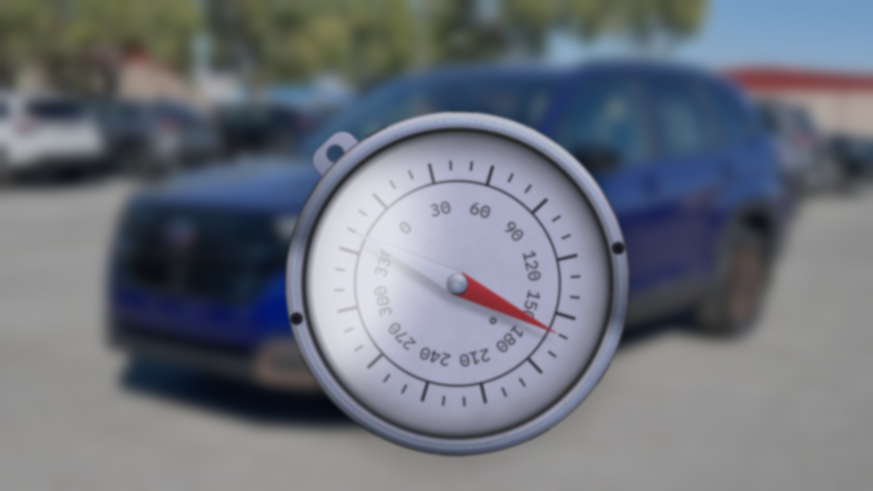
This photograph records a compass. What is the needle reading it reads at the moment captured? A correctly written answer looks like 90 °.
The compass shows 160 °
